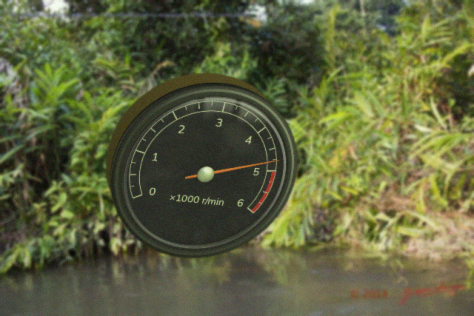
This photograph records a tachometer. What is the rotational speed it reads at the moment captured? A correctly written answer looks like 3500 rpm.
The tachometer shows 4750 rpm
